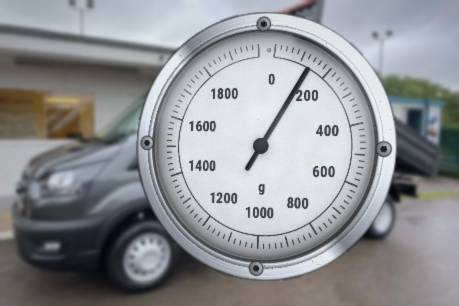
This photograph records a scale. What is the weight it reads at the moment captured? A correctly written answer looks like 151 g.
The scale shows 140 g
